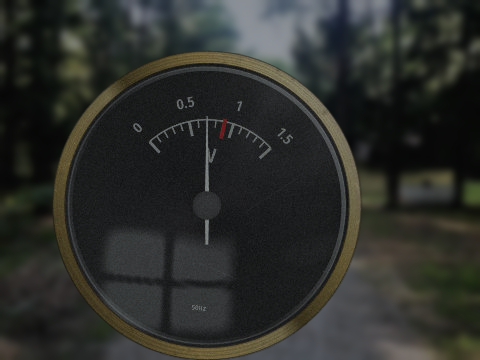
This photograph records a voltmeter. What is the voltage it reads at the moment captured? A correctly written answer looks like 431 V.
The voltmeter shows 0.7 V
